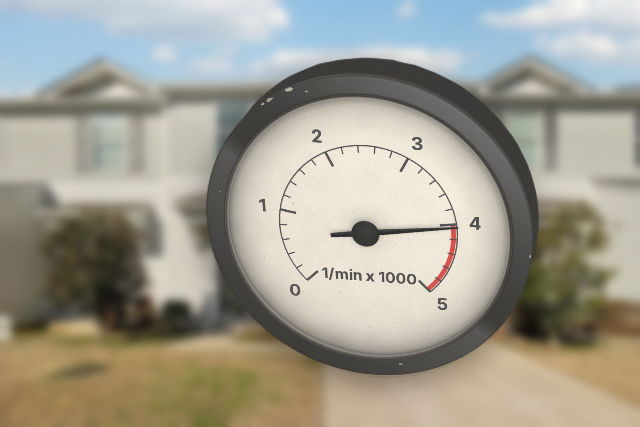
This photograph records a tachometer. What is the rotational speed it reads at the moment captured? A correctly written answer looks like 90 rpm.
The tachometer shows 4000 rpm
